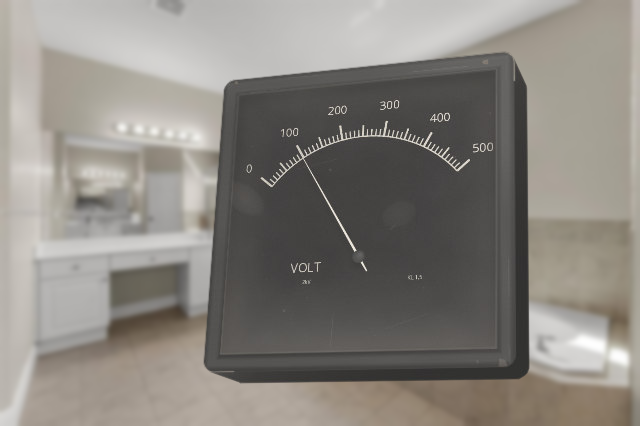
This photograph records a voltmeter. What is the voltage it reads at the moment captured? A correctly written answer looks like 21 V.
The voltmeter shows 100 V
